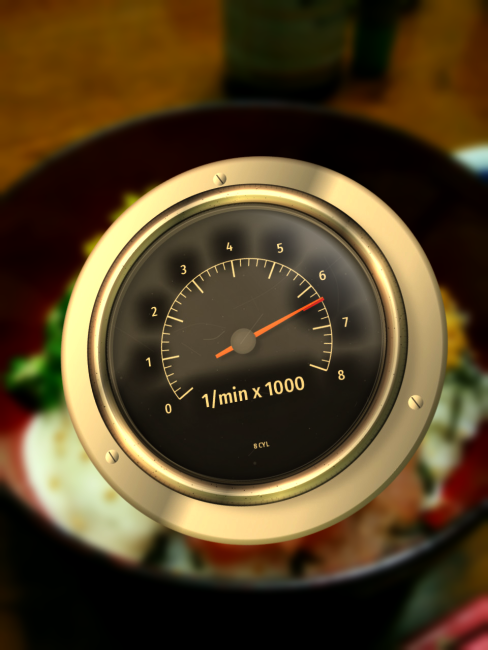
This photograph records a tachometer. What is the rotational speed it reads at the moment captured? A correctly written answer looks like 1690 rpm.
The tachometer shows 6400 rpm
